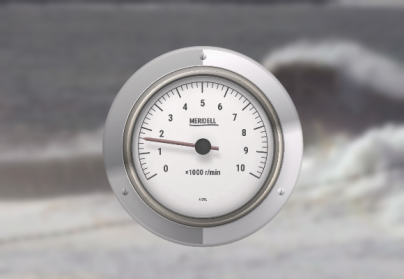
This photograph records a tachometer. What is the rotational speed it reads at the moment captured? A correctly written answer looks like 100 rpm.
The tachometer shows 1600 rpm
